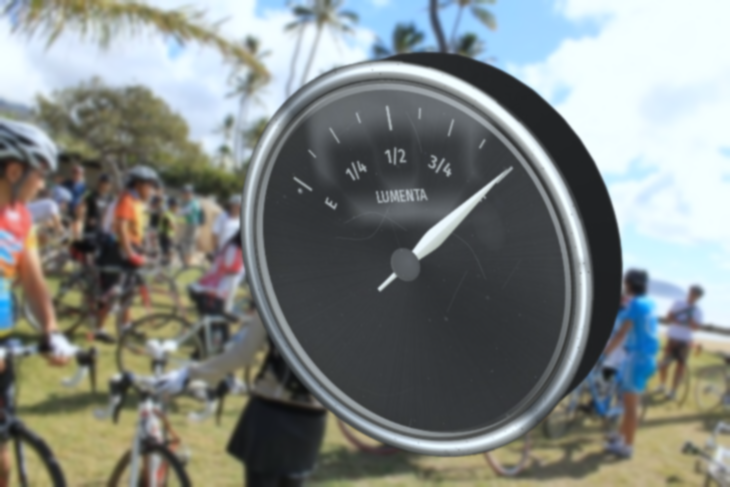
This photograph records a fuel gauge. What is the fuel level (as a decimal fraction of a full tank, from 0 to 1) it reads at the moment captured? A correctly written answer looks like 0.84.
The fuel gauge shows 1
